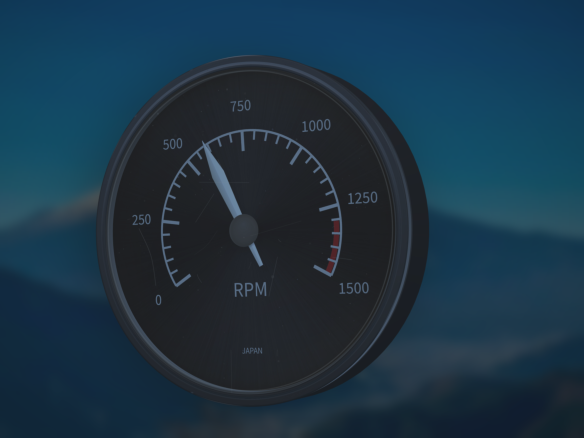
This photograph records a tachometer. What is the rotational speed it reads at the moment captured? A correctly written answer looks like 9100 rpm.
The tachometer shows 600 rpm
